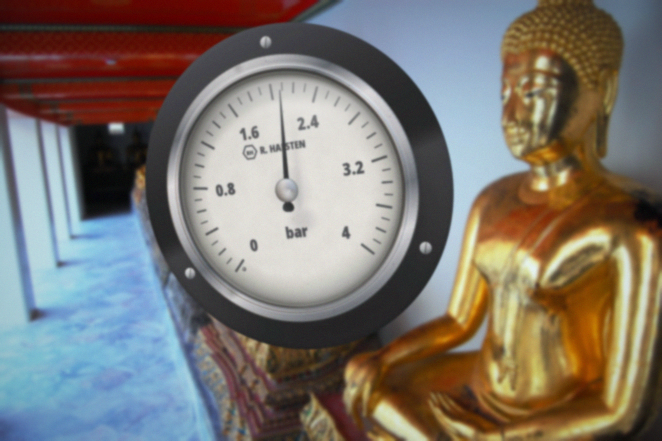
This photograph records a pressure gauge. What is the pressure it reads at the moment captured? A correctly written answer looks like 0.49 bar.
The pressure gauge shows 2.1 bar
